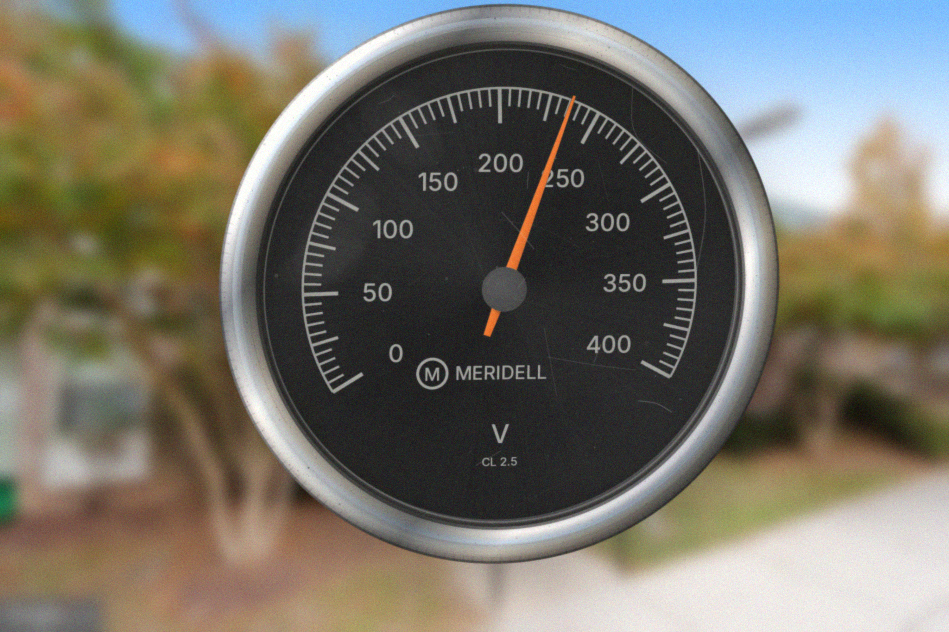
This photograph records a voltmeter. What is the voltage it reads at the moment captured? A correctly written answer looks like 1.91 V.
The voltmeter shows 235 V
